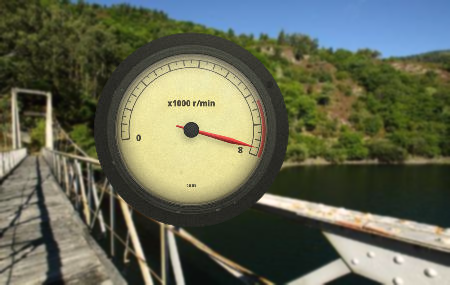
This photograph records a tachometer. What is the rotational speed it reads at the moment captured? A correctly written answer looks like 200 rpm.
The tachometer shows 7750 rpm
